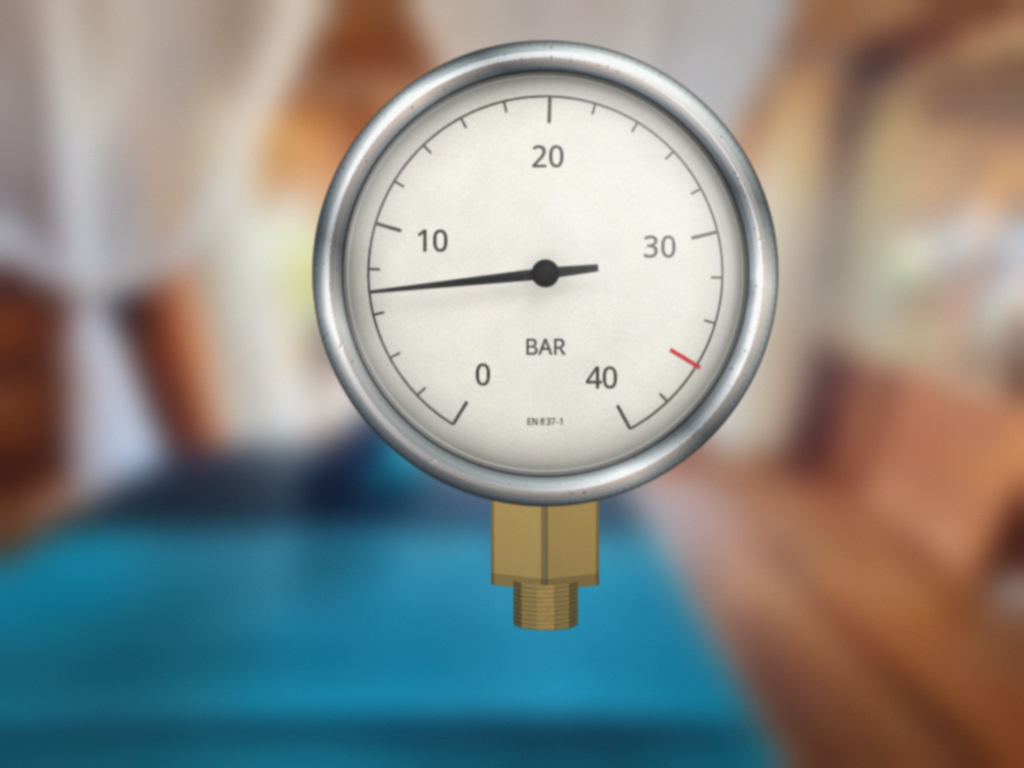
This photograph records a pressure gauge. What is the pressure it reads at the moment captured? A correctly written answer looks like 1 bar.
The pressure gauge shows 7 bar
